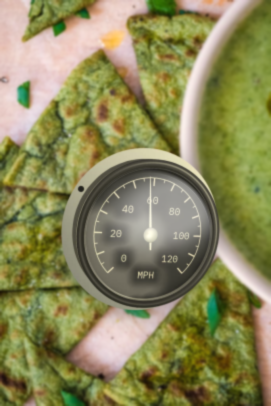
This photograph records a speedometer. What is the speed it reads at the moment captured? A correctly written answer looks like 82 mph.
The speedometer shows 57.5 mph
